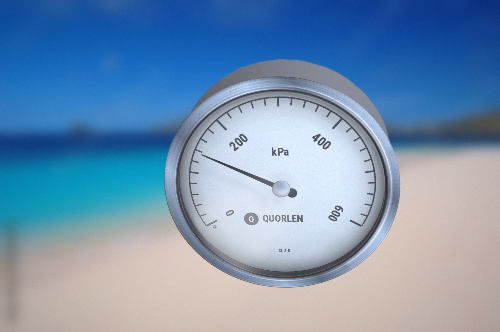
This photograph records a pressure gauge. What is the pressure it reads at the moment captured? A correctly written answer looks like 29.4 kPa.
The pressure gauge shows 140 kPa
